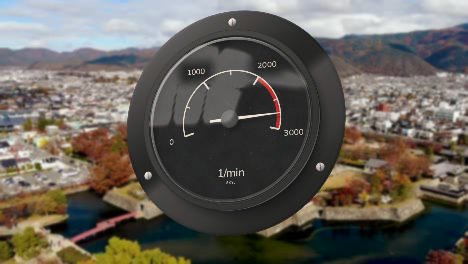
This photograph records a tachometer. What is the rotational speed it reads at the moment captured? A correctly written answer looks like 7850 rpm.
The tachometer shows 2750 rpm
